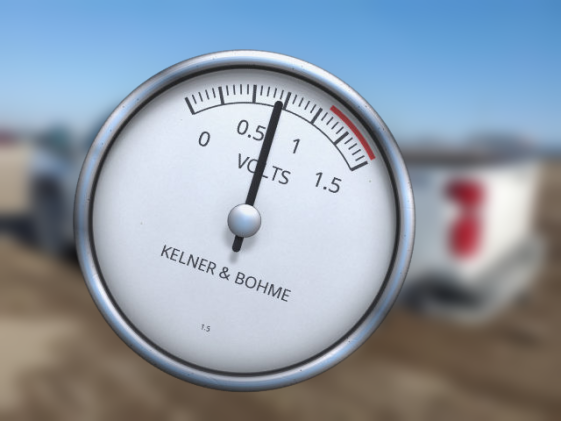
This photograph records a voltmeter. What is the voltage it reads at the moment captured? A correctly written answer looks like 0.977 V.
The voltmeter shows 0.7 V
